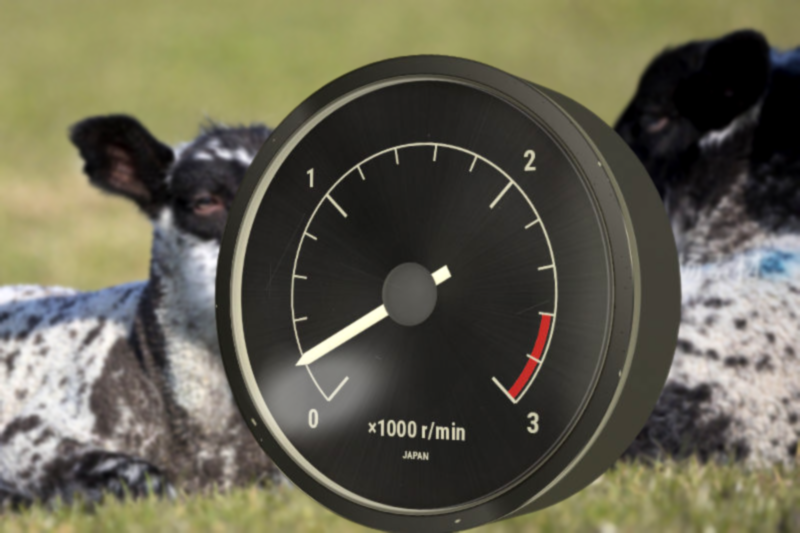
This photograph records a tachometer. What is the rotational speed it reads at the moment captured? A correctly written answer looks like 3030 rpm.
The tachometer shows 200 rpm
